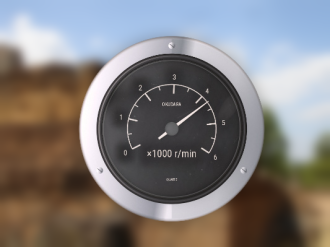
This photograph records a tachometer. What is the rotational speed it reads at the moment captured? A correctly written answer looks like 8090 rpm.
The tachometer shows 4250 rpm
